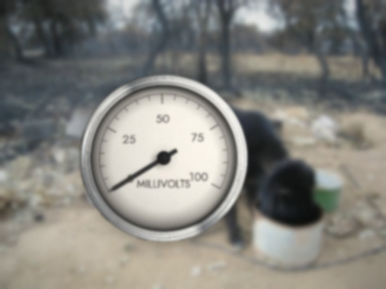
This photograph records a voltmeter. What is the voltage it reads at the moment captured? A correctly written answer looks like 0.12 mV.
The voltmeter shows 0 mV
